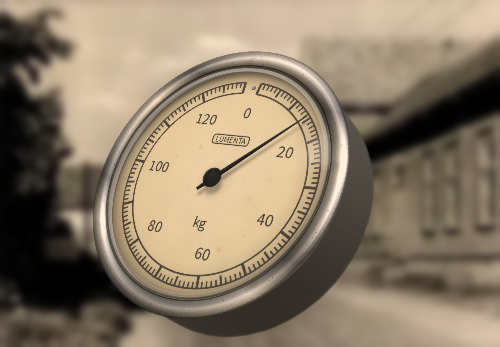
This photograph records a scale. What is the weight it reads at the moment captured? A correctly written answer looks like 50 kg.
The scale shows 15 kg
